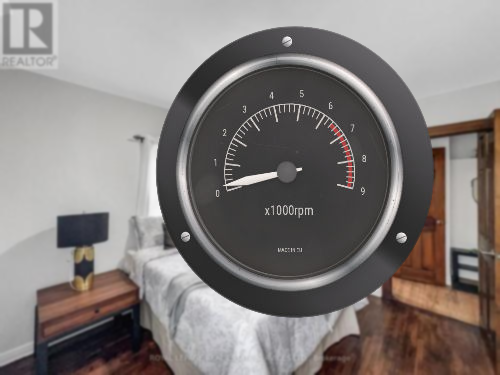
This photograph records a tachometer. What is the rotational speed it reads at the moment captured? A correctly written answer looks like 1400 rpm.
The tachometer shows 200 rpm
